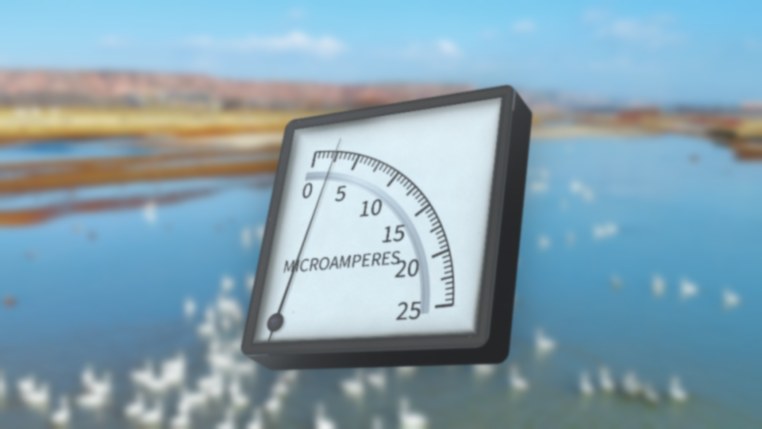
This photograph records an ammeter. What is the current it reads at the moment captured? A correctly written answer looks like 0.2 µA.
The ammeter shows 2.5 µA
